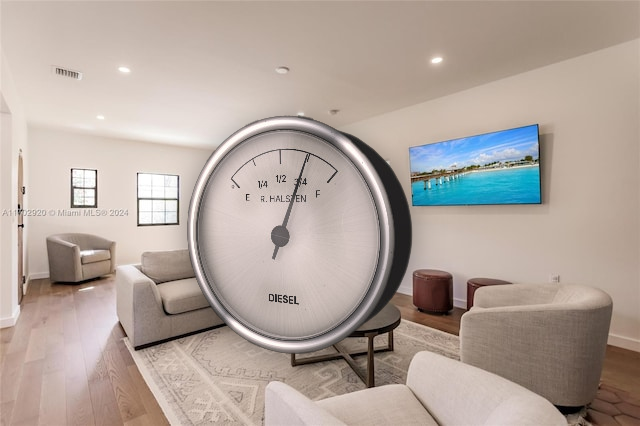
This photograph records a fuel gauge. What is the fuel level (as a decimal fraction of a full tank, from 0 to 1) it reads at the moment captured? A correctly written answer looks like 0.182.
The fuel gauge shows 0.75
